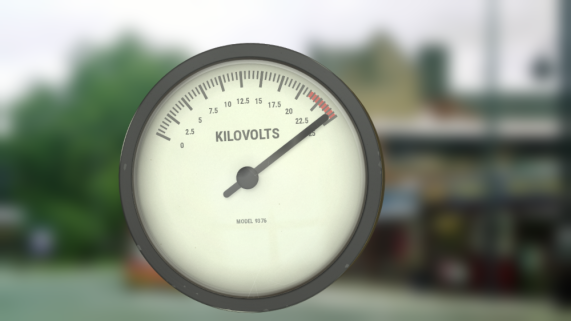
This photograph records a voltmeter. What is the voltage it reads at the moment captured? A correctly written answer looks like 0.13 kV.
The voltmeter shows 24.5 kV
